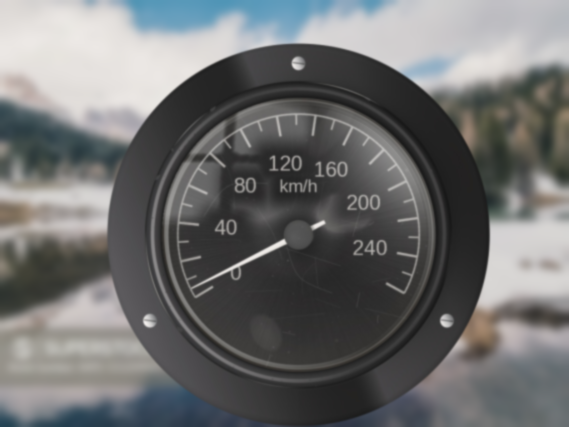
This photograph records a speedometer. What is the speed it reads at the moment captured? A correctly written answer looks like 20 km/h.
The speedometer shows 5 km/h
